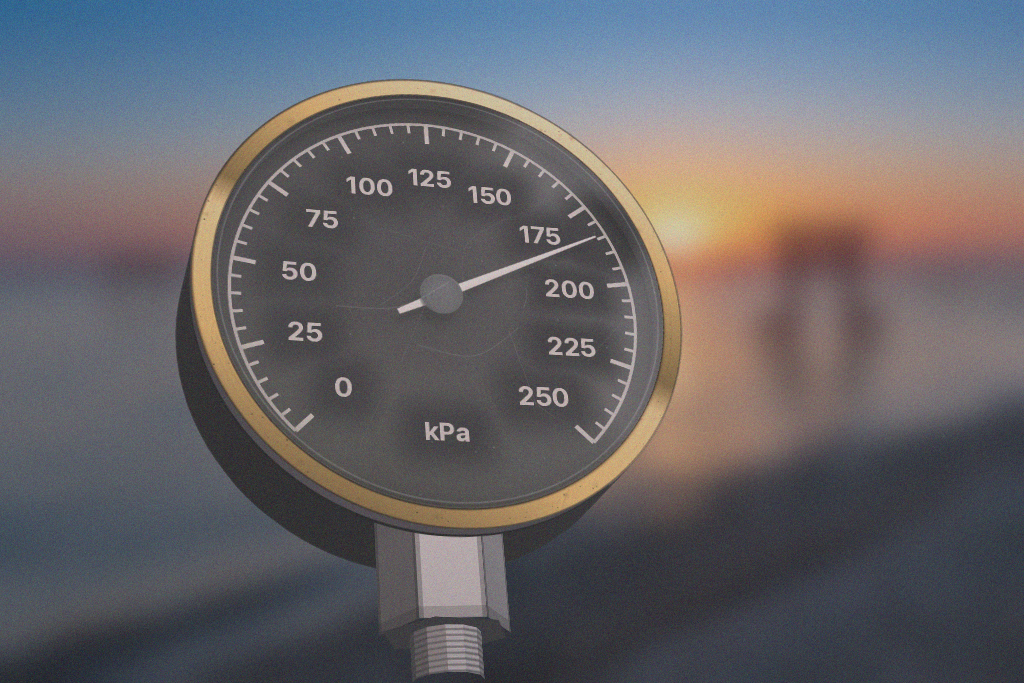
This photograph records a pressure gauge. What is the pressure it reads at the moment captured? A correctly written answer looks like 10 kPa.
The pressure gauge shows 185 kPa
